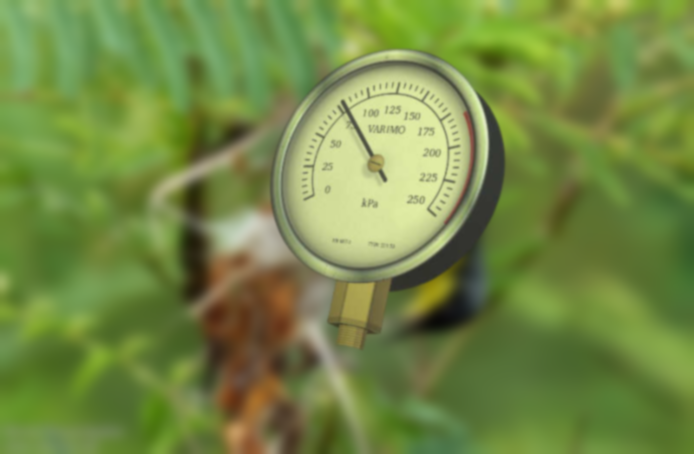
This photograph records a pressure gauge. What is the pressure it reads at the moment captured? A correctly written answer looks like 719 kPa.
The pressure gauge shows 80 kPa
